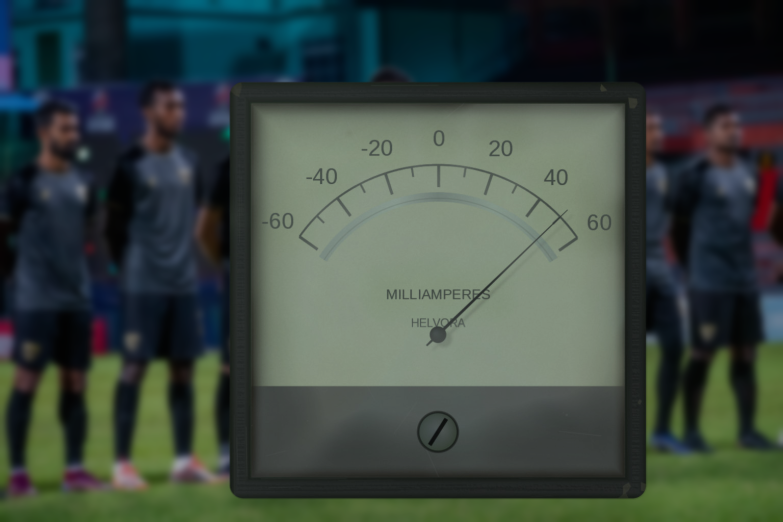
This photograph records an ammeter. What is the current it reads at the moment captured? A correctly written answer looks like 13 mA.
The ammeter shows 50 mA
